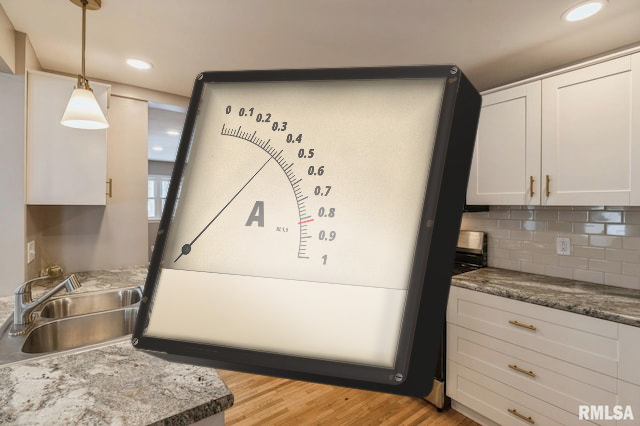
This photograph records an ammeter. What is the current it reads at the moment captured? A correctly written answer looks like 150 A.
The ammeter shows 0.4 A
